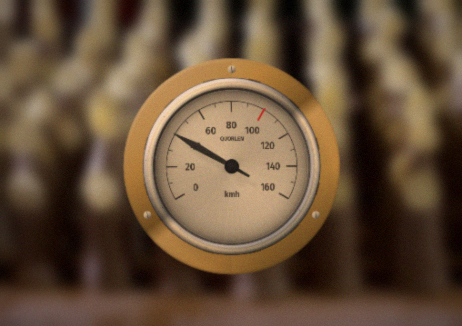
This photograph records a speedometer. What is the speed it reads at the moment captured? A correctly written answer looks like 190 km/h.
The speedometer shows 40 km/h
